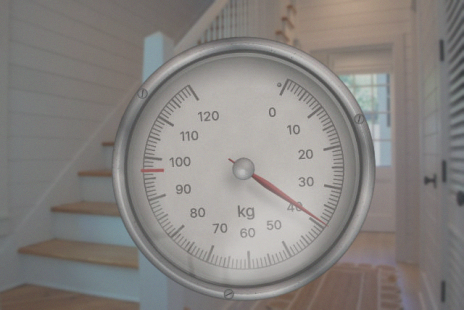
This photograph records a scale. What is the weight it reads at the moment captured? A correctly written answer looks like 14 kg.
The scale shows 39 kg
